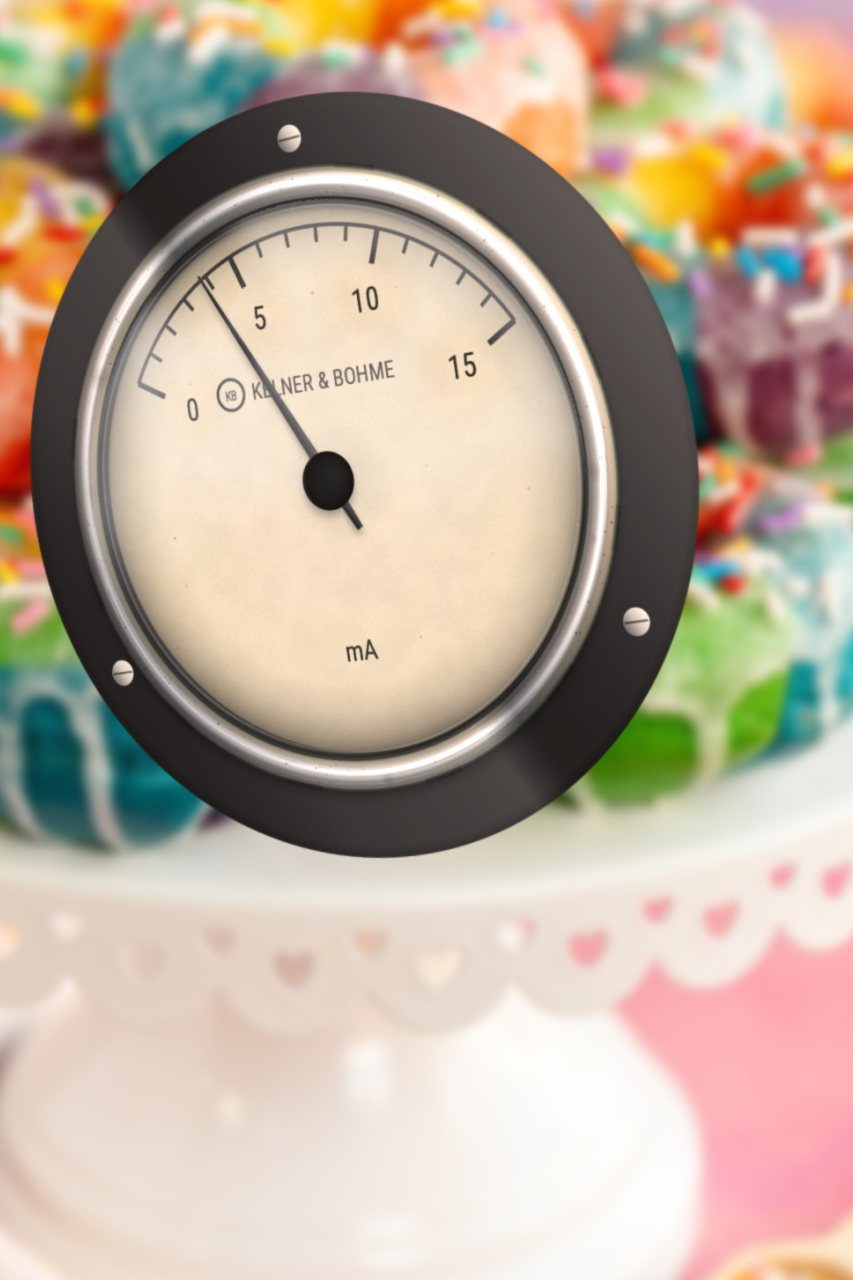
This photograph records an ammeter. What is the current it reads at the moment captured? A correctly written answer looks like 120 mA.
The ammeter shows 4 mA
